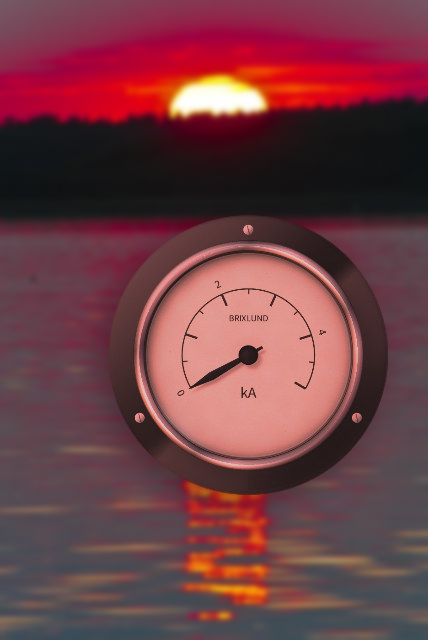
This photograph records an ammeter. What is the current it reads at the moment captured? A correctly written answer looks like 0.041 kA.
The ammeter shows 0 kA
